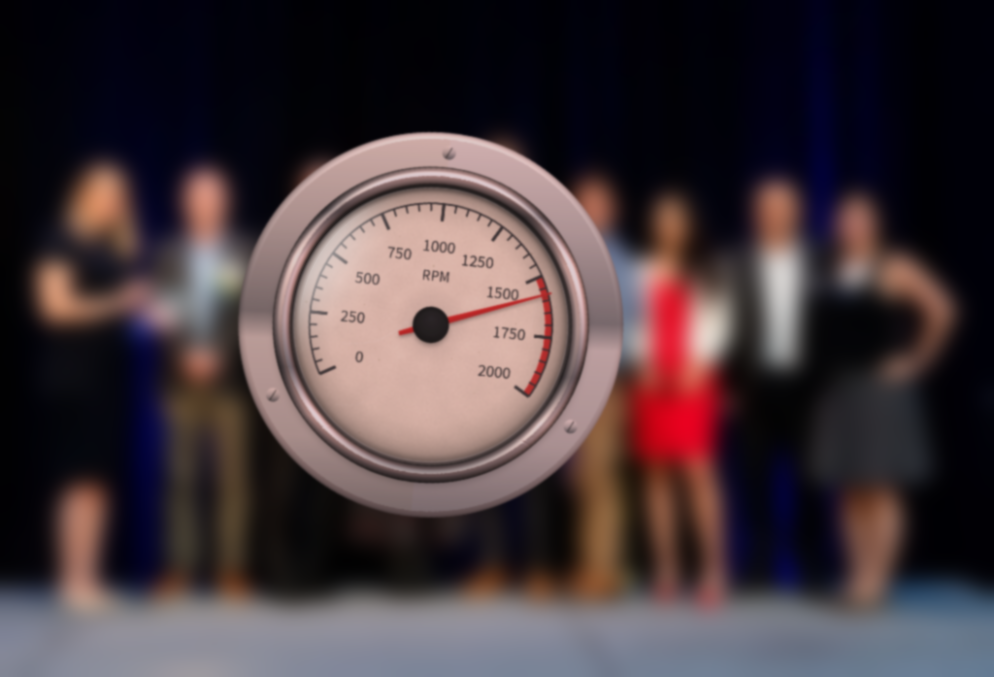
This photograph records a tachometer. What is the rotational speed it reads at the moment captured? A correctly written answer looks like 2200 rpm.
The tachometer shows 1575 rpm
